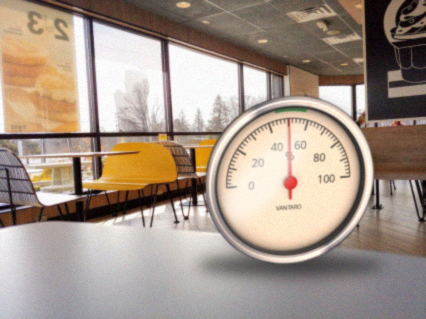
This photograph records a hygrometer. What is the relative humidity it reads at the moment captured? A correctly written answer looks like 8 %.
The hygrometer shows 50 %
